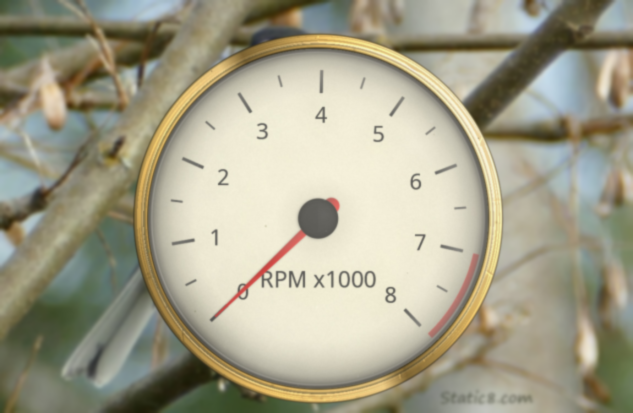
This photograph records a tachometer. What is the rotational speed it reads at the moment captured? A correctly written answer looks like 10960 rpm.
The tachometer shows 0 rpm
